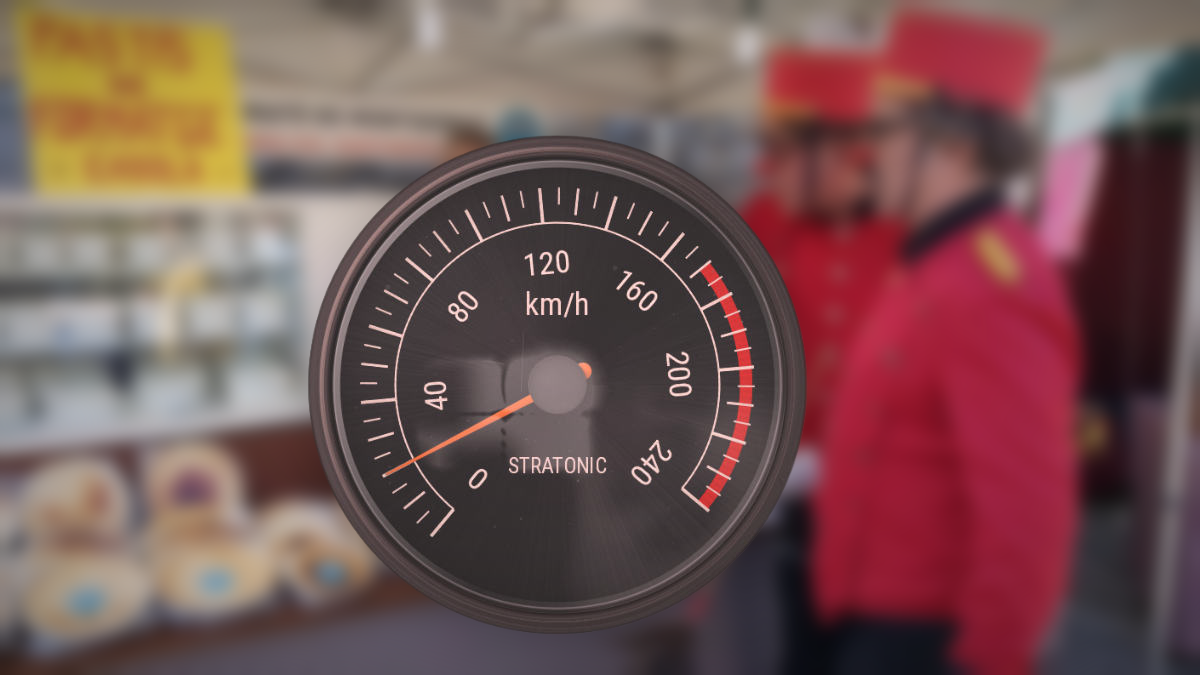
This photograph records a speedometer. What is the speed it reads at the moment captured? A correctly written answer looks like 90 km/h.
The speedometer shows 20 km/h
